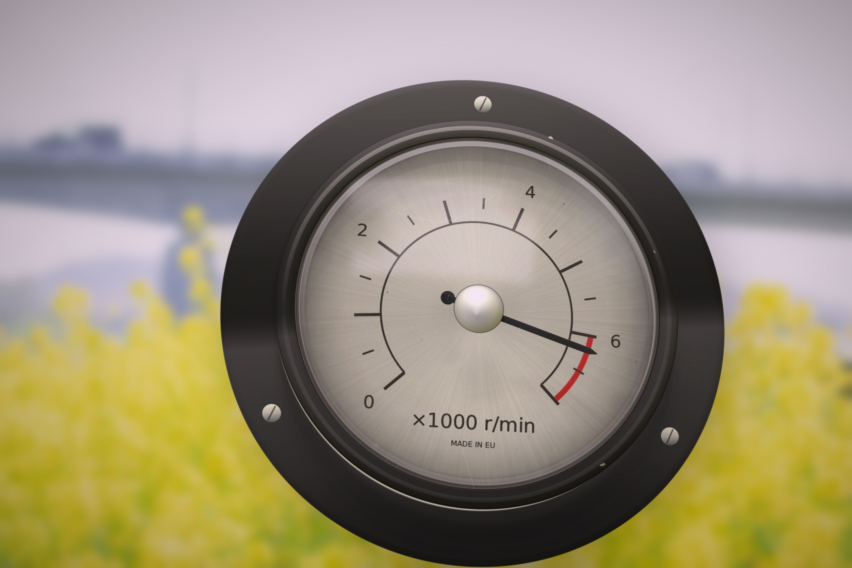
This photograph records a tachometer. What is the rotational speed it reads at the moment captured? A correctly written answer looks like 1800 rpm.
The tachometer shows 6250 rpm
